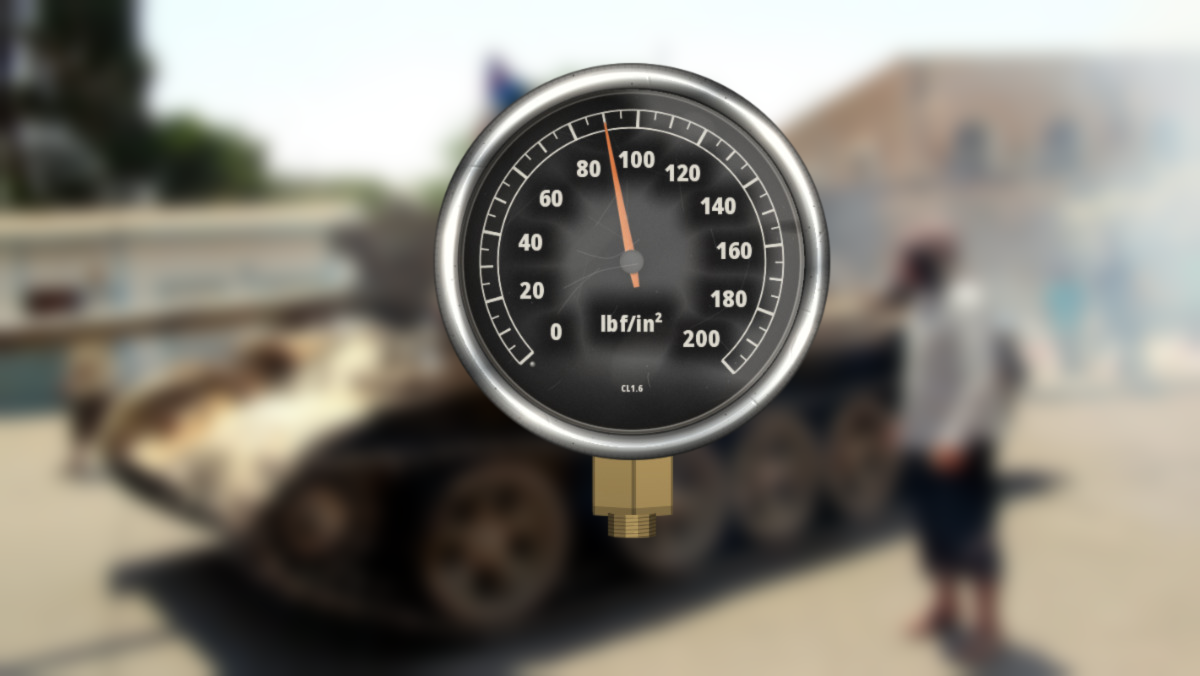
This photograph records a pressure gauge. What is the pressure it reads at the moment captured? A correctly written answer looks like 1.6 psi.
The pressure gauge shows 90 psi
